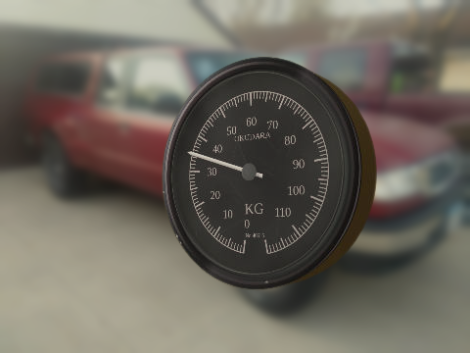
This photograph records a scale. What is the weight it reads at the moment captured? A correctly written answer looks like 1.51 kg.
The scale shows 35 kg
